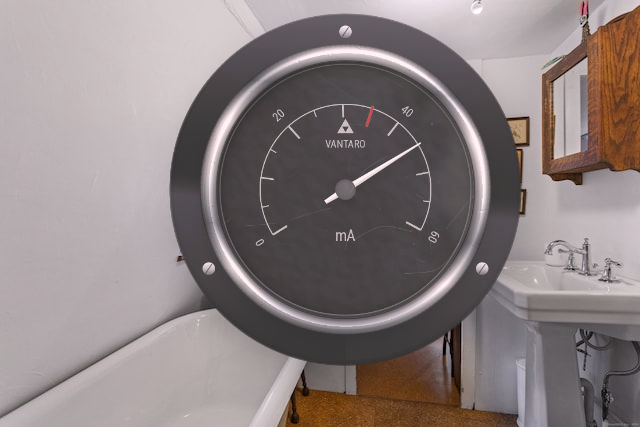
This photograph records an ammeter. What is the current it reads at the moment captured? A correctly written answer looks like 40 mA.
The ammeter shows 45 mA
